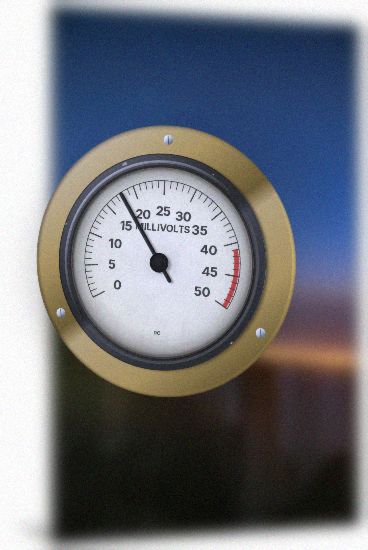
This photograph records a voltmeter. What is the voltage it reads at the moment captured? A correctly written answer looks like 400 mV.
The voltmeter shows 18 mV
